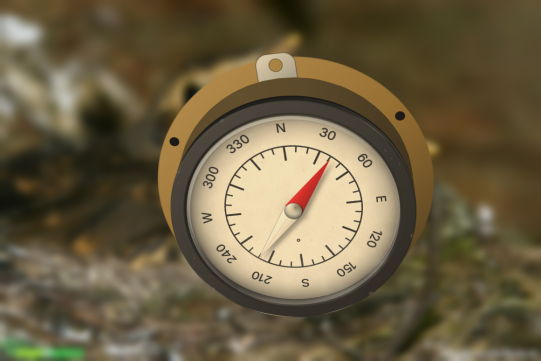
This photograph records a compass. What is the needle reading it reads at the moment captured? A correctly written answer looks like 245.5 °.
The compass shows 40 °
